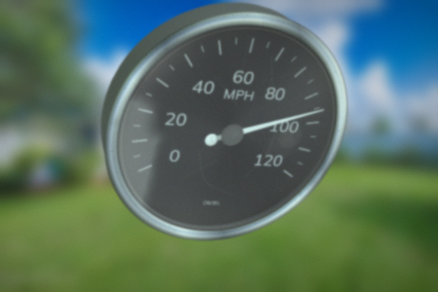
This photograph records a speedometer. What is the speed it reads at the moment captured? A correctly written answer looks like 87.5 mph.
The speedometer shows 95 mph
